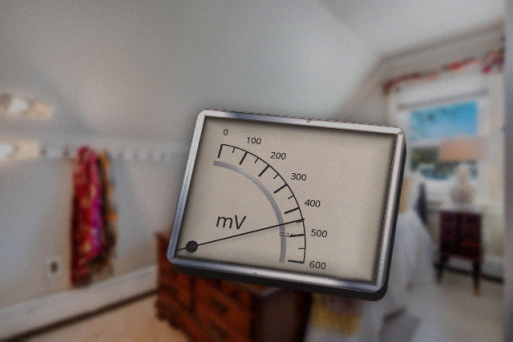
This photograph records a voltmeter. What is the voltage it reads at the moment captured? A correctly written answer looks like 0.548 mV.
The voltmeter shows 450 mV
